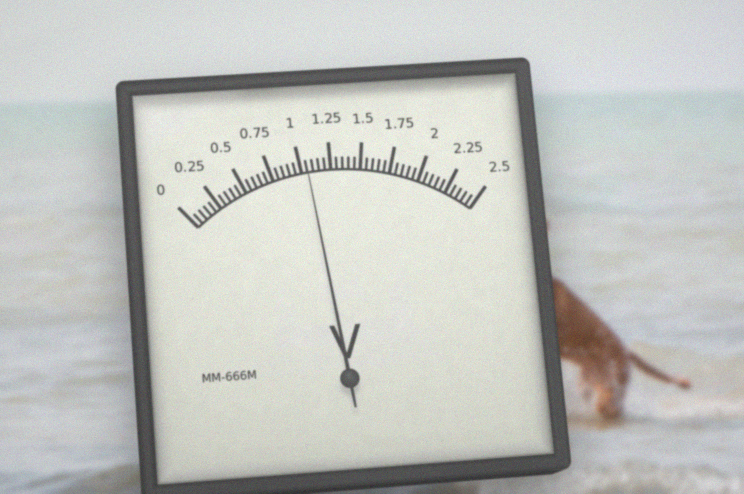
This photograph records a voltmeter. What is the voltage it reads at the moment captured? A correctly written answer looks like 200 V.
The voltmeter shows 1.05 V
